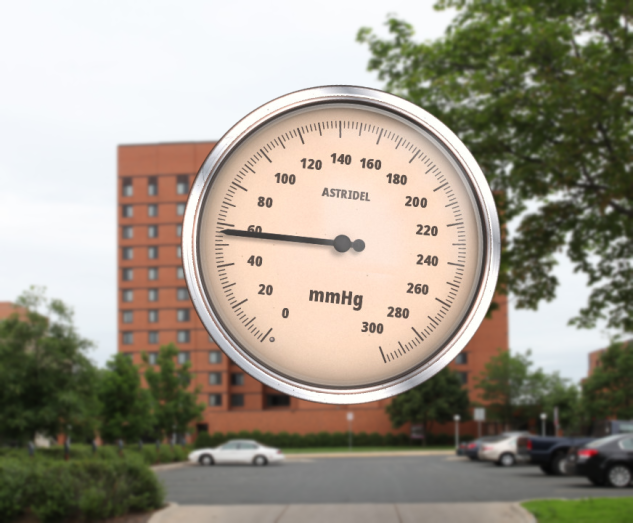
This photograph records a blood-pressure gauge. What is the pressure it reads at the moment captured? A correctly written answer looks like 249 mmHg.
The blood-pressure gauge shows 56 mmHg
